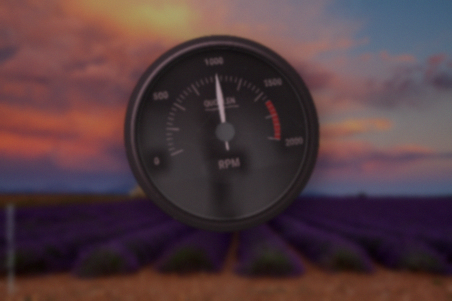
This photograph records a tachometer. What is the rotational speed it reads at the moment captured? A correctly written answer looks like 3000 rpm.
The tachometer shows 1000 rpm
